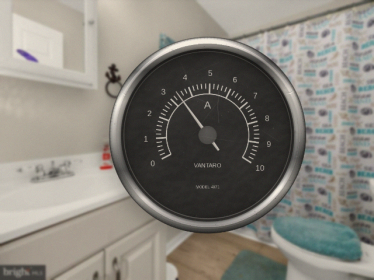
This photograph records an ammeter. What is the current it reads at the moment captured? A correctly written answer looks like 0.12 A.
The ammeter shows 3.4 A
